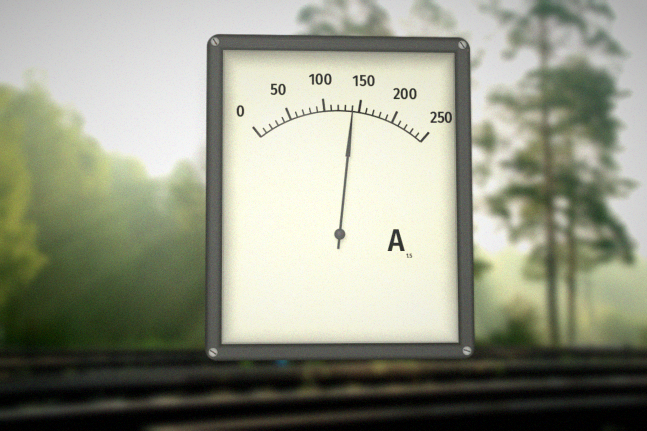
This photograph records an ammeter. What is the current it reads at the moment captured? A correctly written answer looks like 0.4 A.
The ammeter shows 140 A
